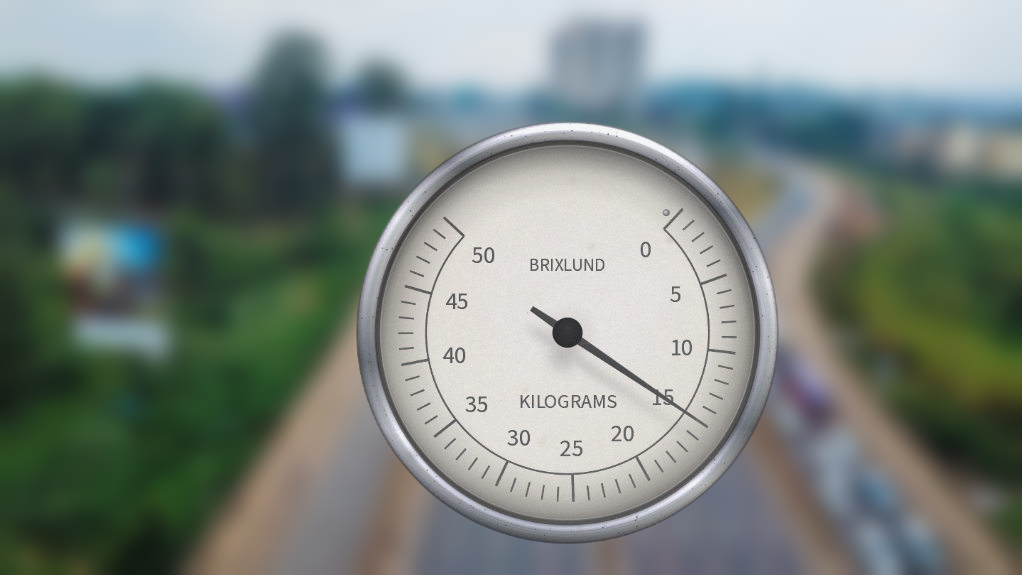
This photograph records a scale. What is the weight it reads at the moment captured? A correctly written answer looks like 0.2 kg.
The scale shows 15 kg
